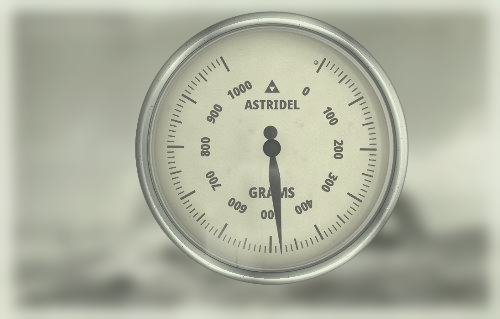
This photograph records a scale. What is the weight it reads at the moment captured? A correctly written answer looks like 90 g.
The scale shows 480 g
